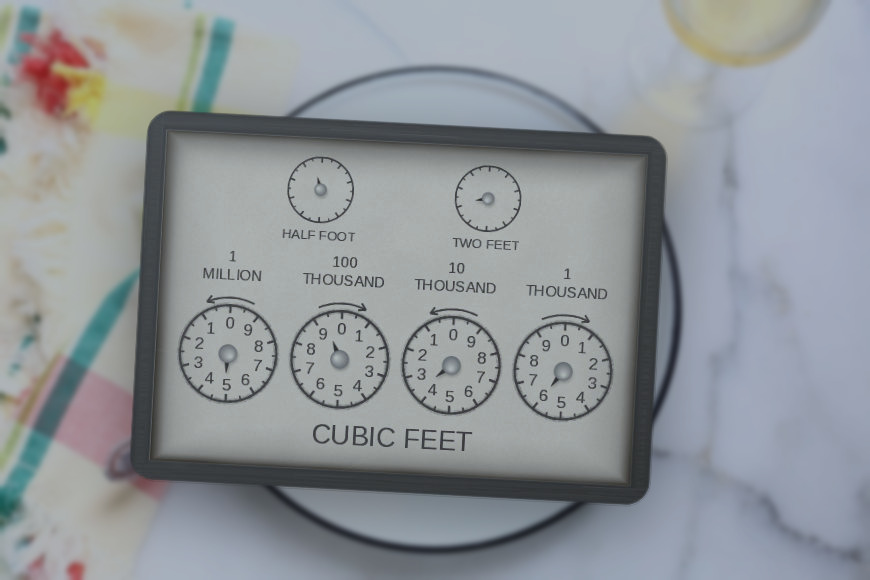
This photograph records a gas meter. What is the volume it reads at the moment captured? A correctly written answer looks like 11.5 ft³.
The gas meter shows 493600 ft³
